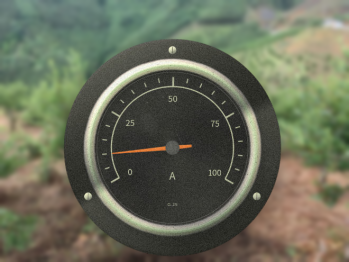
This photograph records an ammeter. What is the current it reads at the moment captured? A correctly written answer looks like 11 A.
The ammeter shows 10 A
